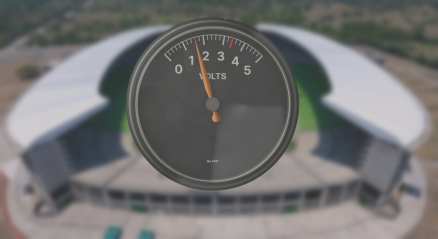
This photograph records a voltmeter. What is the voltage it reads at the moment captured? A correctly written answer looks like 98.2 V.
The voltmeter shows 1.6 V
